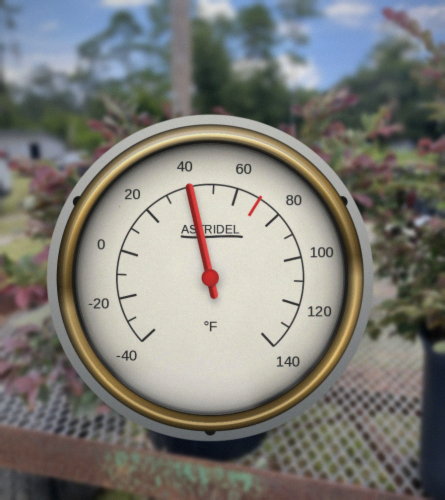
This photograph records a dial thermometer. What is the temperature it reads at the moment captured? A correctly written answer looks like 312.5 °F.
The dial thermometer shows 40 °F
